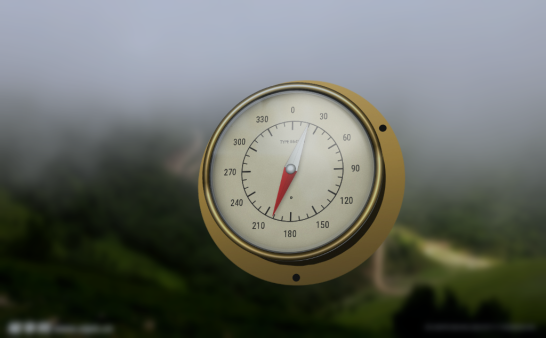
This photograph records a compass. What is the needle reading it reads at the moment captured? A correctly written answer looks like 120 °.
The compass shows 200 °
